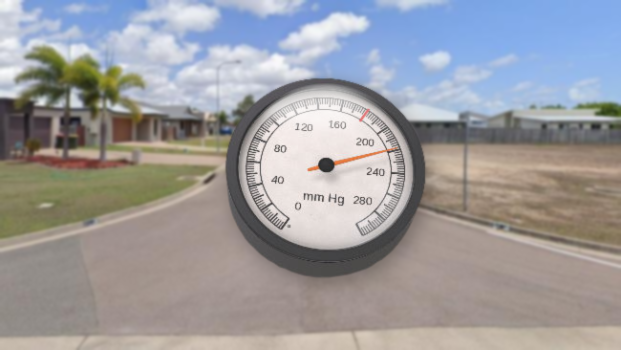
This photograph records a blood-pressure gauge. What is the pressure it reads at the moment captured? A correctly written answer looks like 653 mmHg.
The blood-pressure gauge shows 220 mmHg
